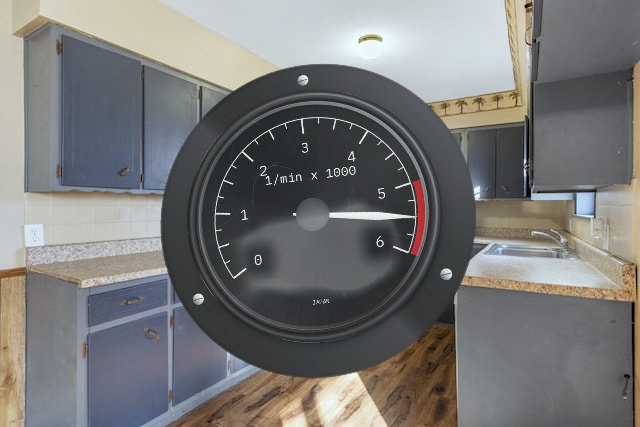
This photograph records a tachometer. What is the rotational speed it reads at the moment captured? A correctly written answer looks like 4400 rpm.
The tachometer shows 5500 rpm
